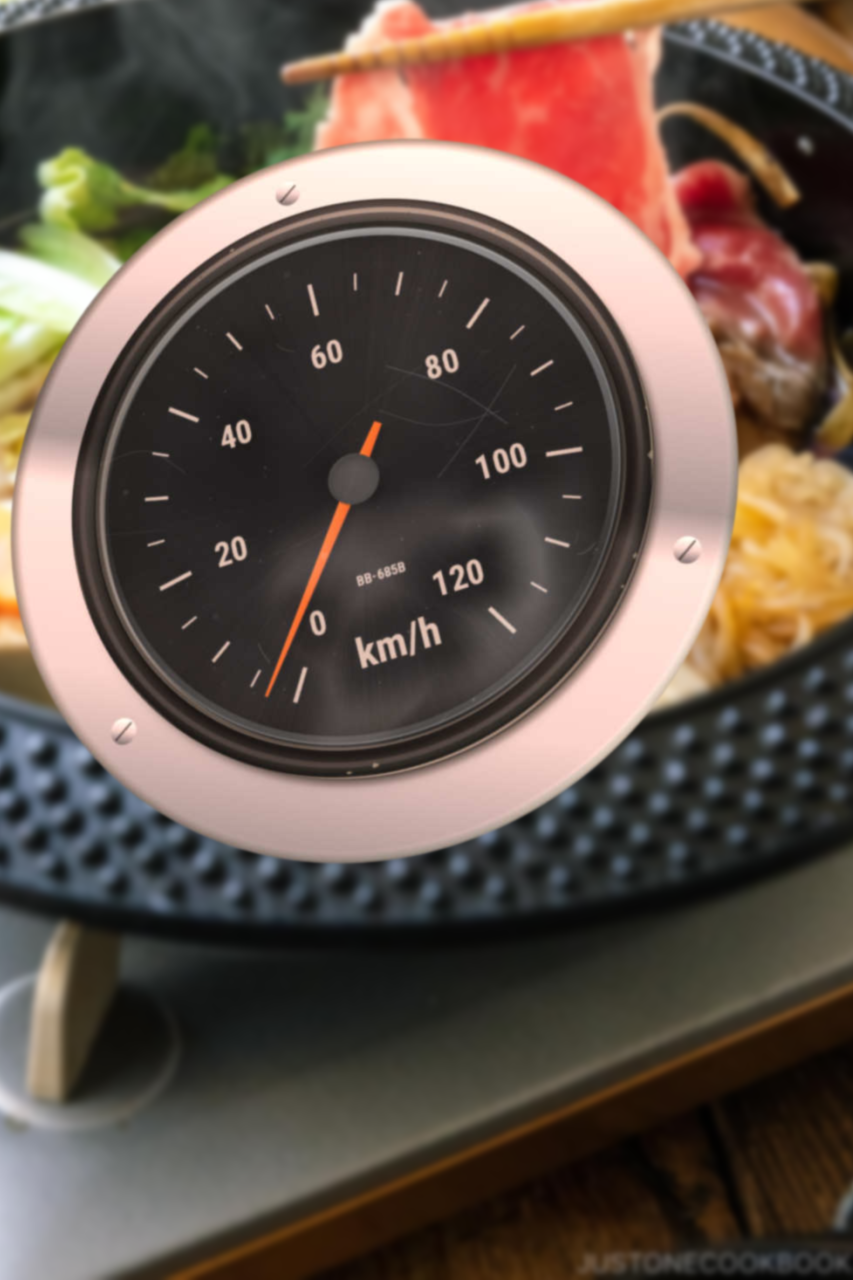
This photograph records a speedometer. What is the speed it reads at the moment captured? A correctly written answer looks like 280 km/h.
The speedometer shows 2.5 km/h
